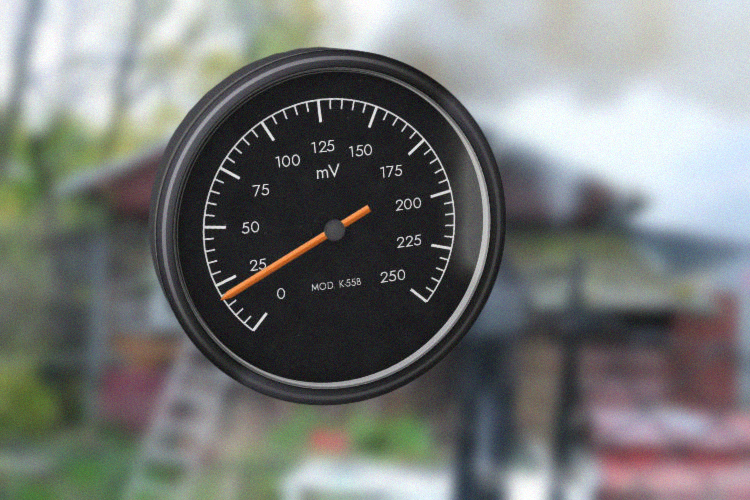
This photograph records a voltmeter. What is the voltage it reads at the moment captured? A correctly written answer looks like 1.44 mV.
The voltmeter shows 20 mV
